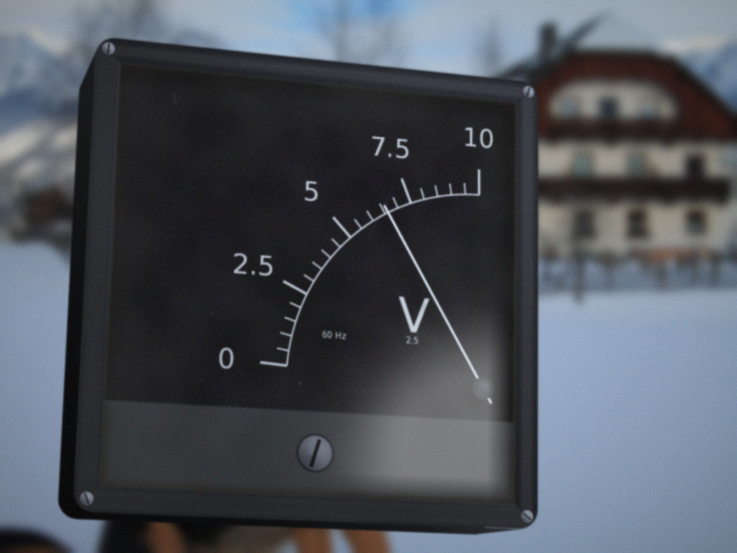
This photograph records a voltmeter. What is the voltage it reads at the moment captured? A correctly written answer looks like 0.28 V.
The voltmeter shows 6.5 V
